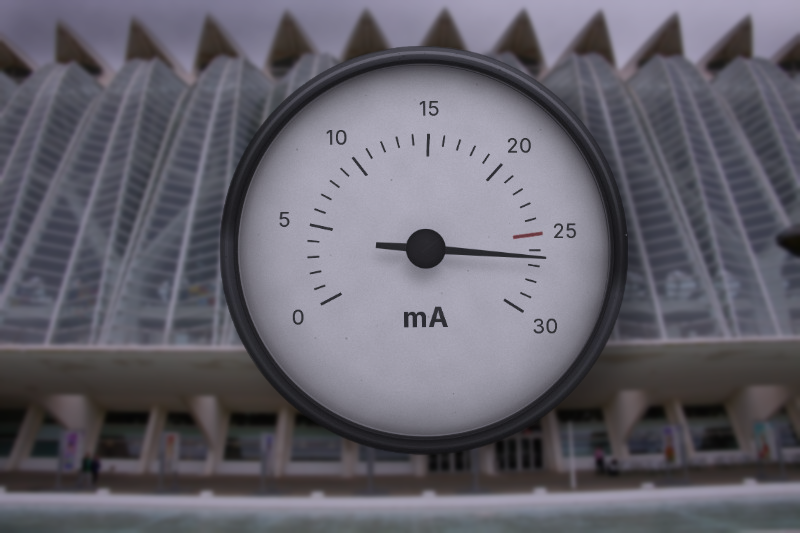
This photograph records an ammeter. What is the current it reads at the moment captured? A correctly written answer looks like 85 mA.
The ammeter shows 26.5 mA
